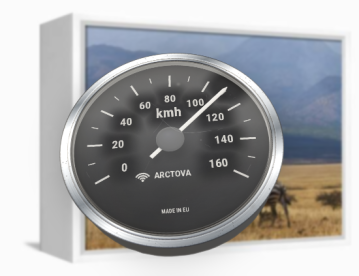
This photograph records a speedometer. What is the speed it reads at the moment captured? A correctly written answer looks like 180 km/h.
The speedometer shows 110 km/h
